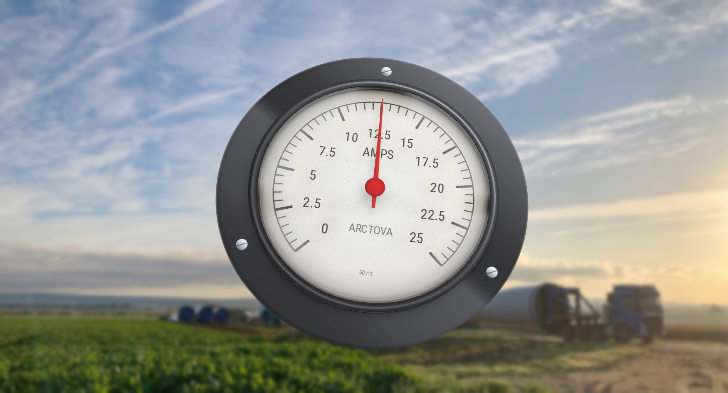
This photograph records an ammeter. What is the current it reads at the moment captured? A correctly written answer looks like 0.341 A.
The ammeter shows 12.5 A
